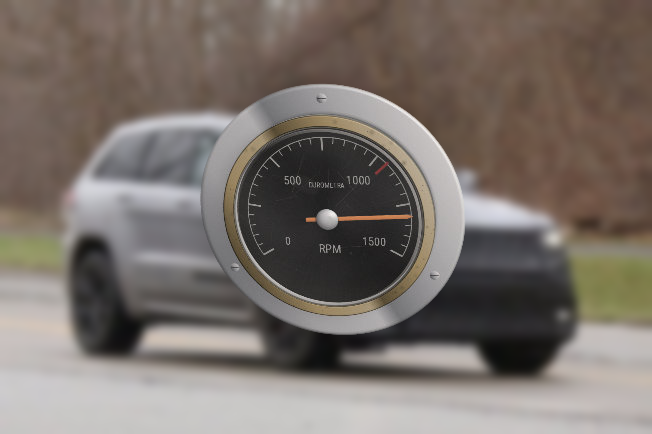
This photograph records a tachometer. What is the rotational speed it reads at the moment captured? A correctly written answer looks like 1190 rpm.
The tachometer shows 1300 rpm
